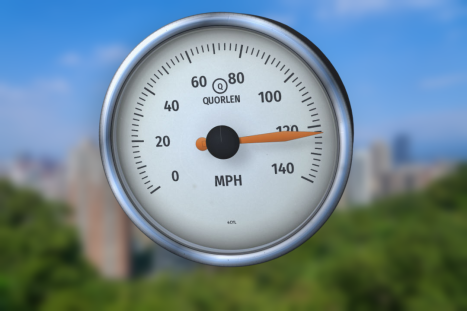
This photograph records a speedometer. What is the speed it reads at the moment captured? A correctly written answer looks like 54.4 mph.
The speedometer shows 122 mph
